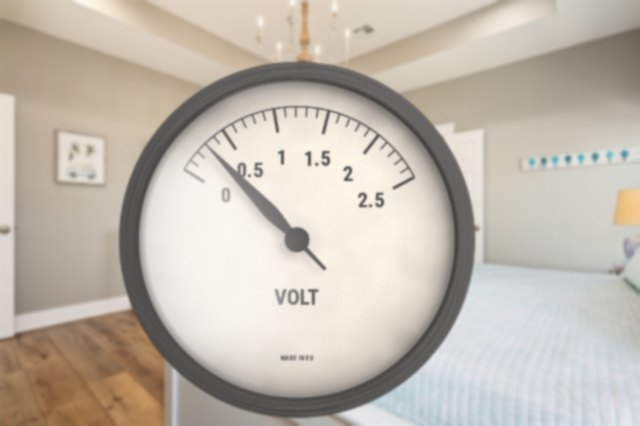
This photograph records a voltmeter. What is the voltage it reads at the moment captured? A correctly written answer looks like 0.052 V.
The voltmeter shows 0.3 V
